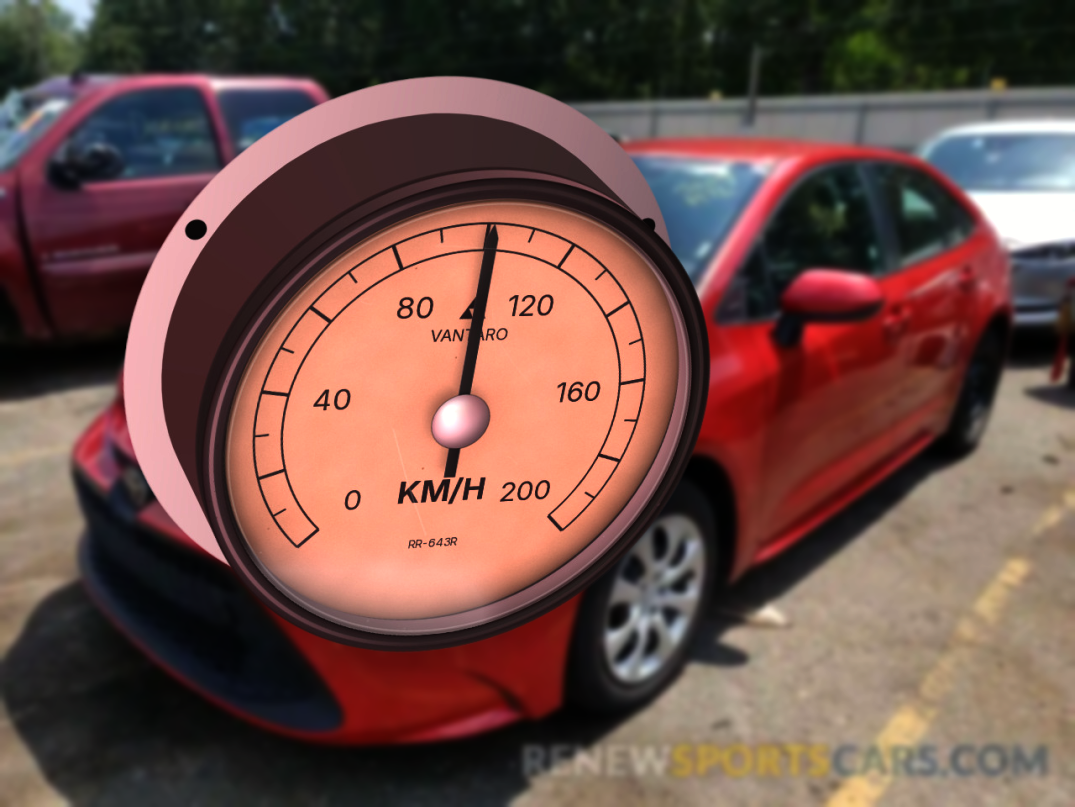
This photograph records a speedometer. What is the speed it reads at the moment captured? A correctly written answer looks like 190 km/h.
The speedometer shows 100 km/h
